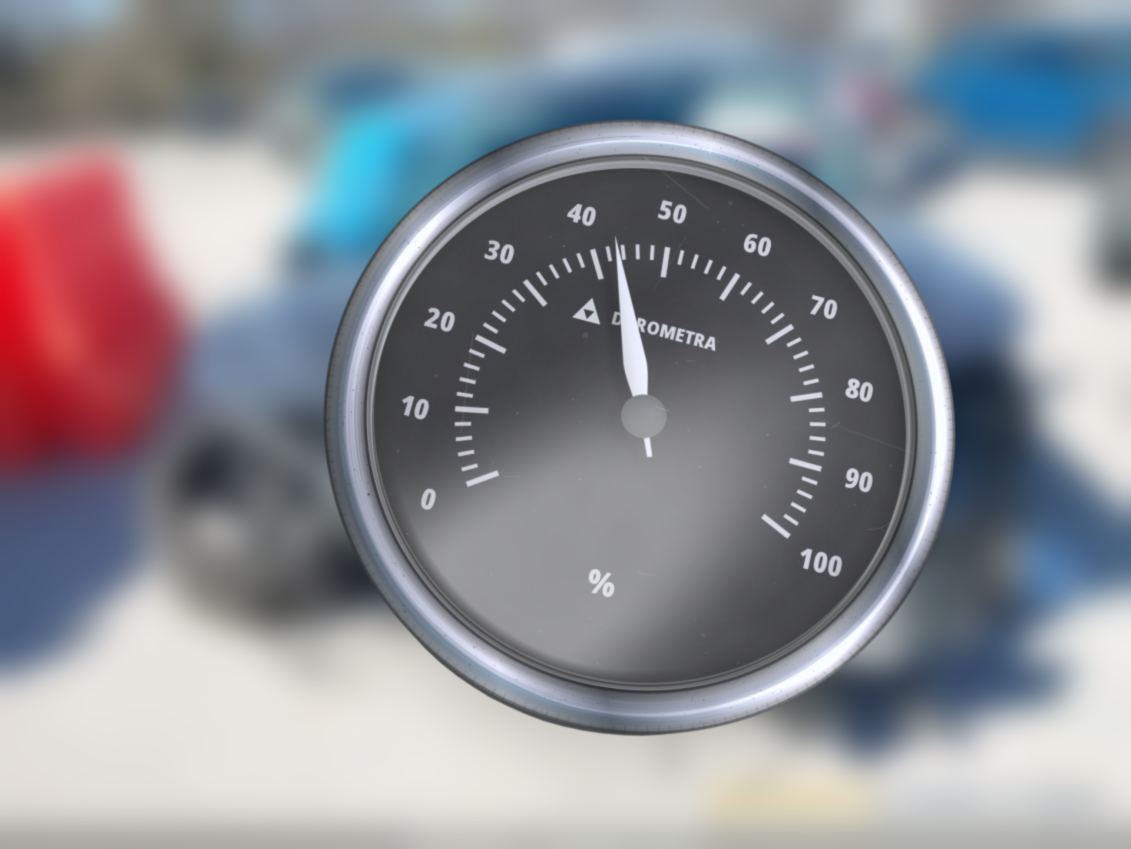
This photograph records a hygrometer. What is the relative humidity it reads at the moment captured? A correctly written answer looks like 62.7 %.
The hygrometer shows 43 %
